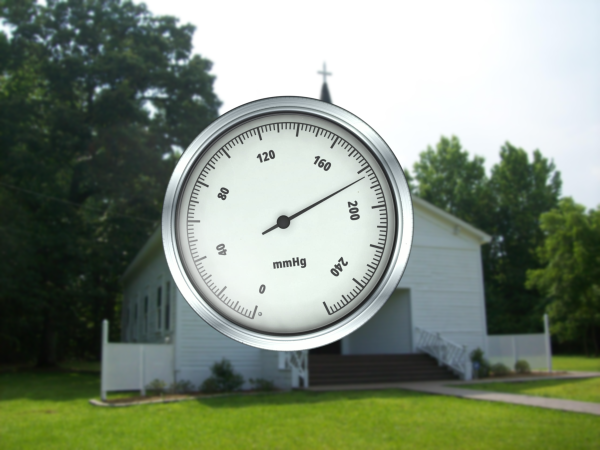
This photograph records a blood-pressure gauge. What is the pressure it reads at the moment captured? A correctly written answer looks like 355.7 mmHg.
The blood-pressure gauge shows 184 mmHg
